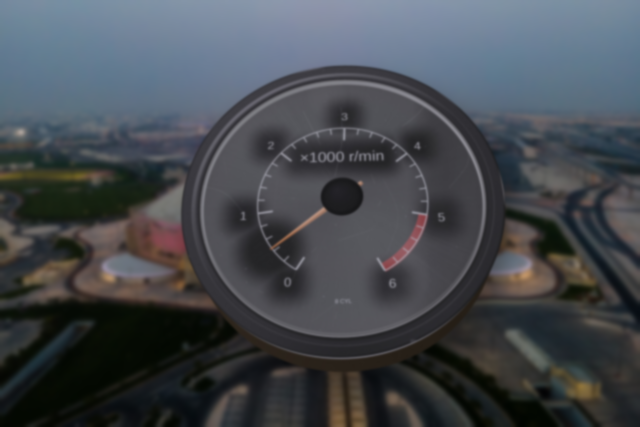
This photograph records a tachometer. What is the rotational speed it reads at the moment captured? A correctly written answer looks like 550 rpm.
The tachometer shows 400 rpm
